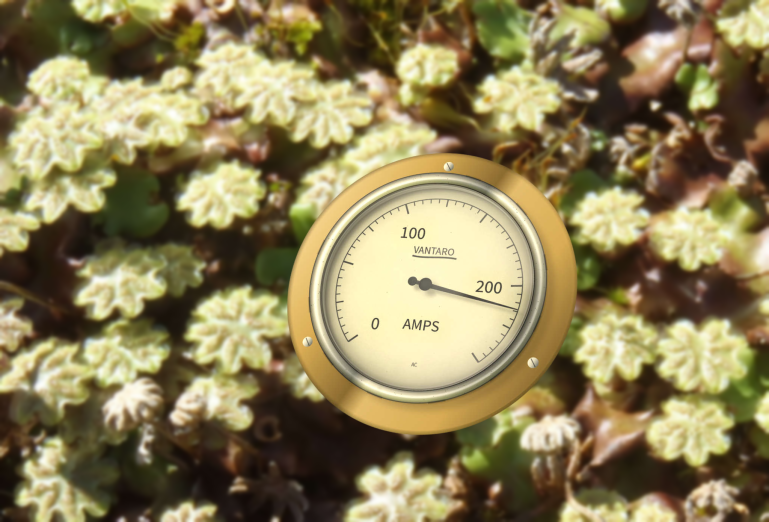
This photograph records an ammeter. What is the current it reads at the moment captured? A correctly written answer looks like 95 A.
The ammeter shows 215 A
